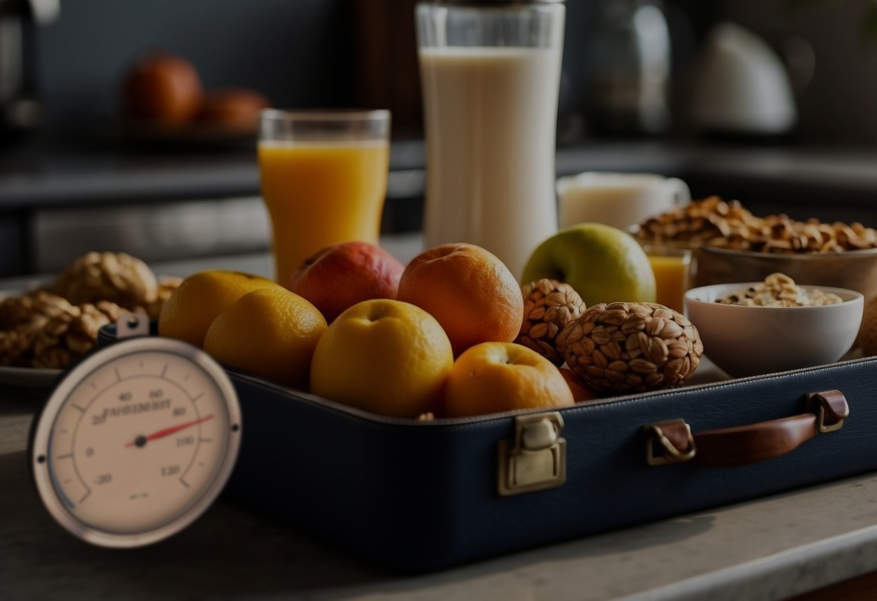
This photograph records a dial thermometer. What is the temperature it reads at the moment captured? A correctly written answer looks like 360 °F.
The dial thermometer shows 90 °F
